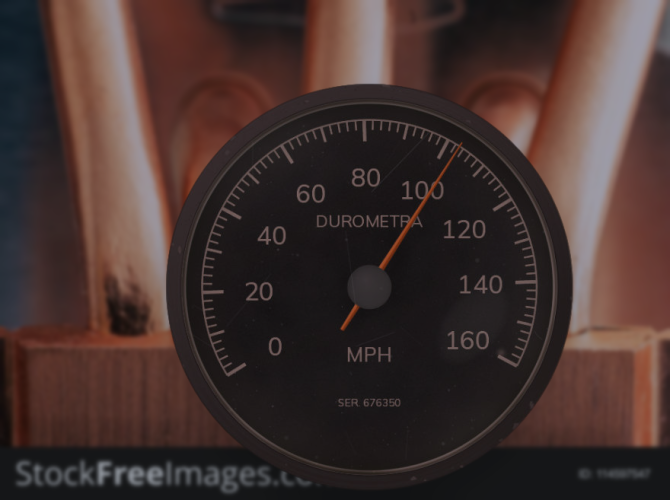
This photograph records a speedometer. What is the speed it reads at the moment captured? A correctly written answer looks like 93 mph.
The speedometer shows 103 mph
